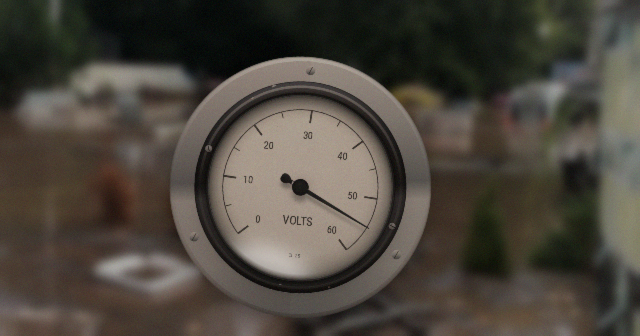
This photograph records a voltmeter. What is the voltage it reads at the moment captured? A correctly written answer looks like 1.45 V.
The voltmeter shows 55 V
